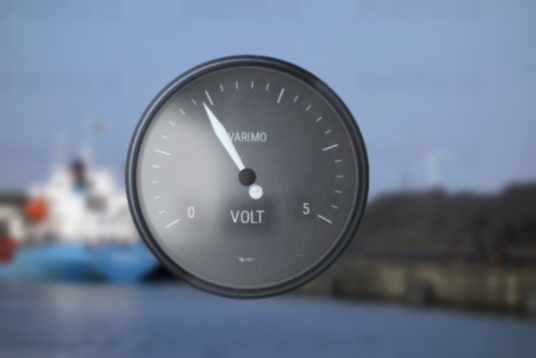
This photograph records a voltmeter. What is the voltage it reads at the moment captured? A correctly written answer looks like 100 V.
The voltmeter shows 1.9 V
